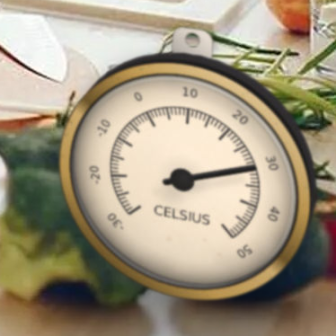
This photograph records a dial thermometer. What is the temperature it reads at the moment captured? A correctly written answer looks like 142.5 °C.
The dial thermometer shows 30 °C
